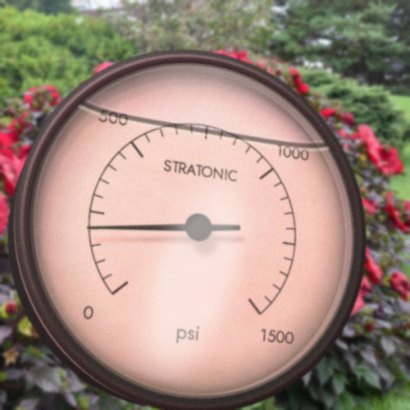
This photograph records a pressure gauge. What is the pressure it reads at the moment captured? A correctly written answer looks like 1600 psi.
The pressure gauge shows 200 psi
